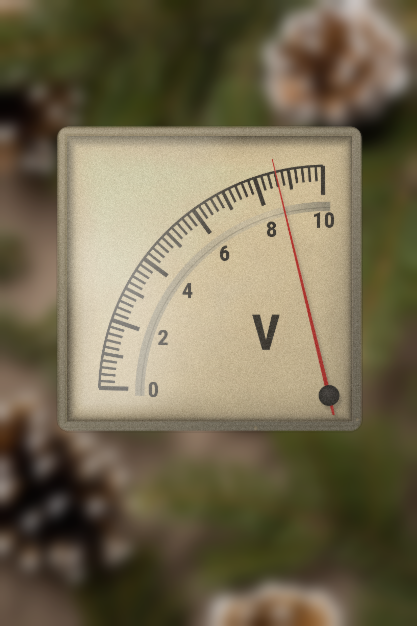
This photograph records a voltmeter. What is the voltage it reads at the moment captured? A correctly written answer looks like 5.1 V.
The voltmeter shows 8.6 V
